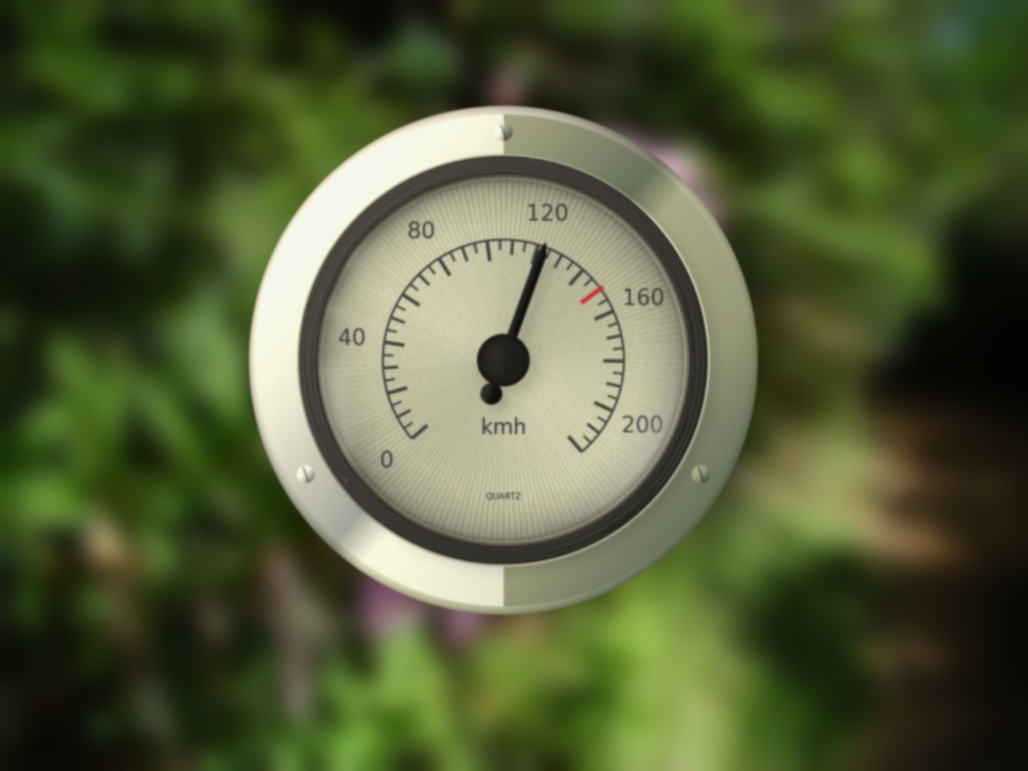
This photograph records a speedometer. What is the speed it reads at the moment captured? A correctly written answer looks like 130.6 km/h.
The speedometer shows 122.5 km/h
